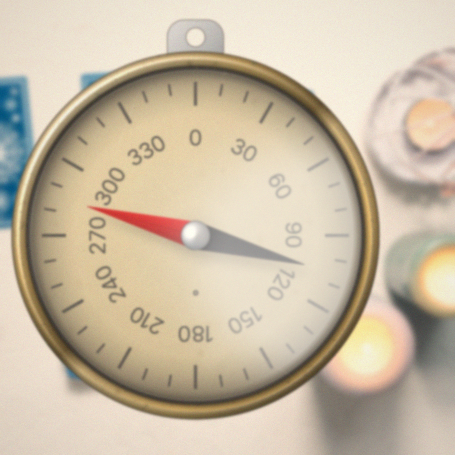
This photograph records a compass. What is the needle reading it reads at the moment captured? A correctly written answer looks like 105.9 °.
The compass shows 285 °
